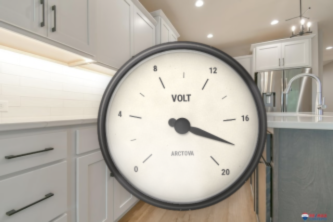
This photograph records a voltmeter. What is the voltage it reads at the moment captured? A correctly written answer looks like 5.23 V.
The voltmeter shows 18 V
